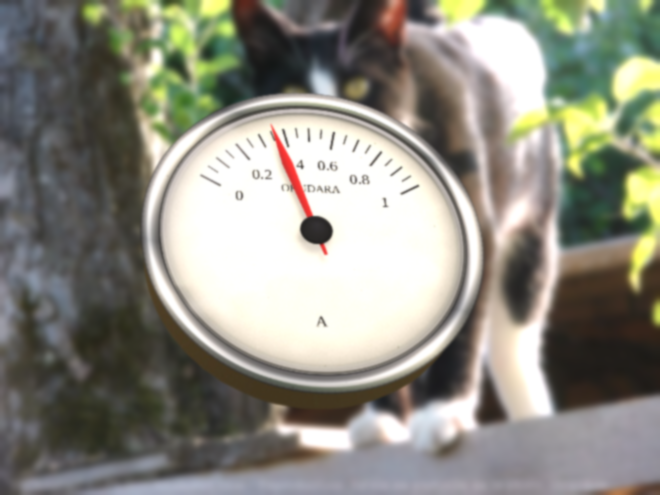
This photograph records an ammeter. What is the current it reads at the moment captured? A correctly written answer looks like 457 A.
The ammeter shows 0.35 A
